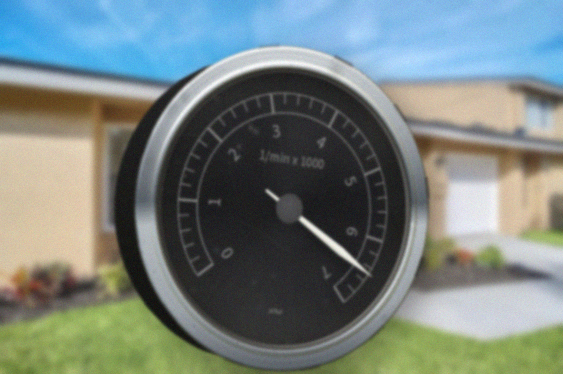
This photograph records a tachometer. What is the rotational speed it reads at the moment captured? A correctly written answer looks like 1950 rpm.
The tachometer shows 6500 rpm
